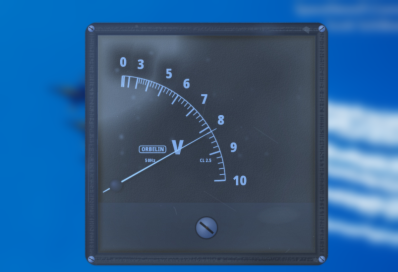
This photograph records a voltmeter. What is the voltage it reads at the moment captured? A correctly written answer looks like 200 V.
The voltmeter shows 8.2 V
